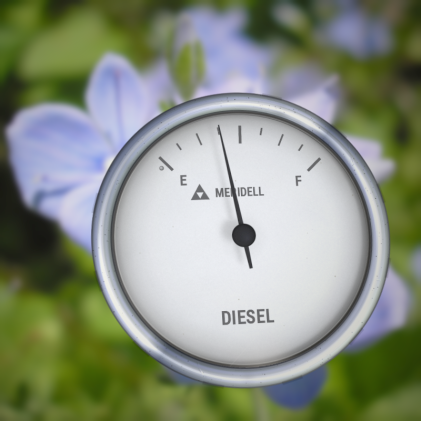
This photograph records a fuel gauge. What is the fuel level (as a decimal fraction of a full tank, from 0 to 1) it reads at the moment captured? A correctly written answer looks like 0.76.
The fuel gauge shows 0.375
